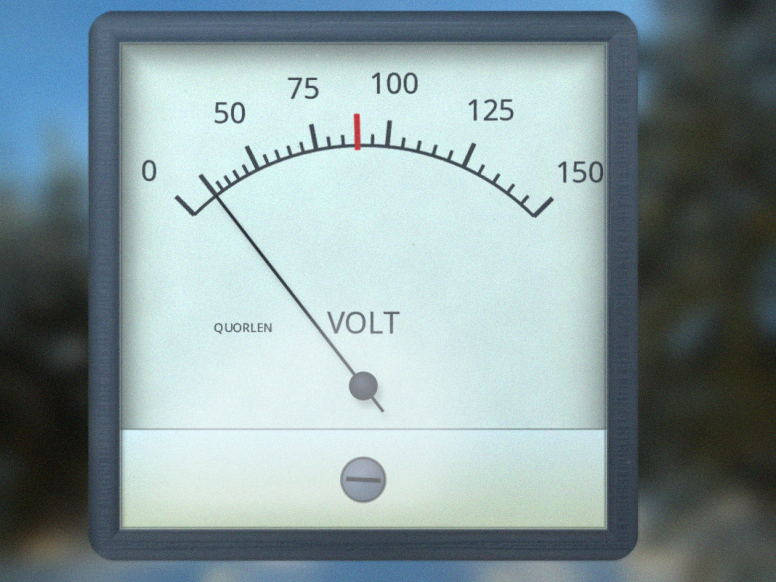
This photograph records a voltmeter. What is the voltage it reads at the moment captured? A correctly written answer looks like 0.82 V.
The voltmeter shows 25 V
